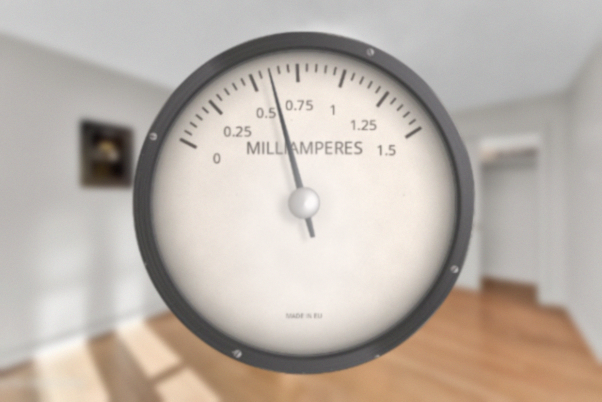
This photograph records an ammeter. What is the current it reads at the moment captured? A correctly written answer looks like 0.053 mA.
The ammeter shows 0.6 mA
